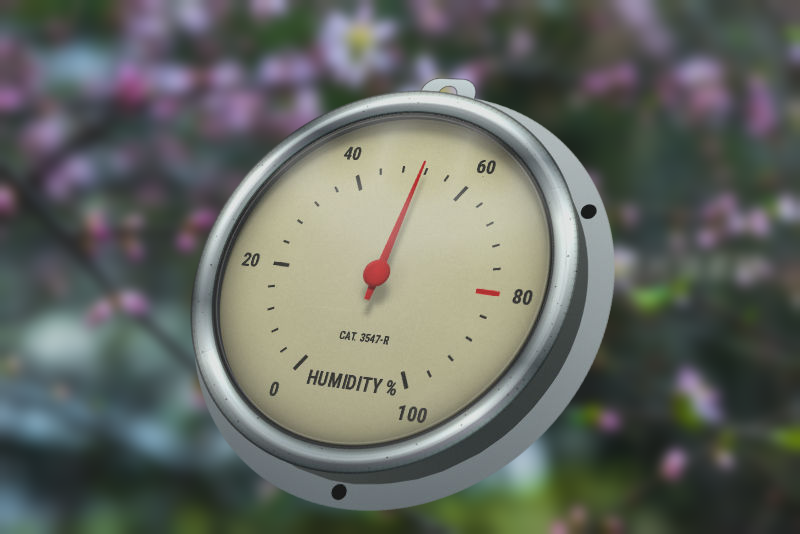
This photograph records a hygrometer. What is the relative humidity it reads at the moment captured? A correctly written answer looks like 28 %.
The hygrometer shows 52 %
